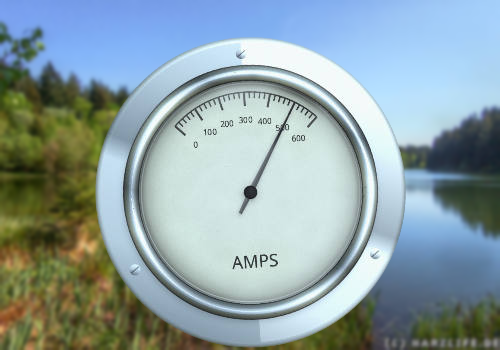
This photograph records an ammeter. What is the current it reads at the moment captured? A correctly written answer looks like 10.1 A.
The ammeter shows 500 A
